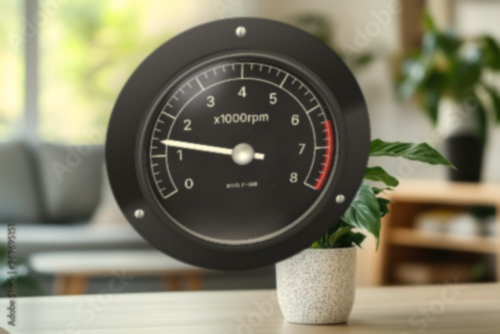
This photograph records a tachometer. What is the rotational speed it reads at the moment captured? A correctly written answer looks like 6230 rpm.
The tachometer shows 1400 rpm
